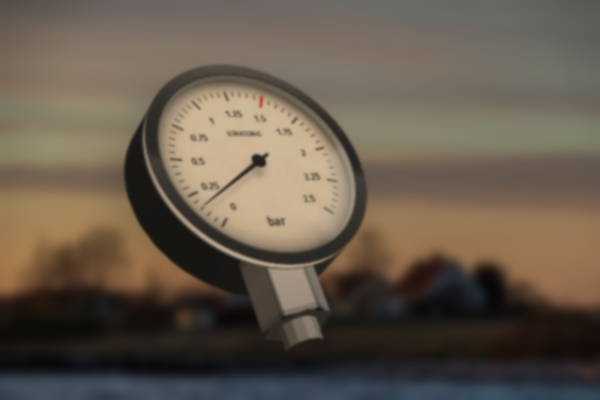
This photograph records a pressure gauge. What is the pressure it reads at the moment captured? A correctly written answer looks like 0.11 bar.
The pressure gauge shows 0.15 bar
